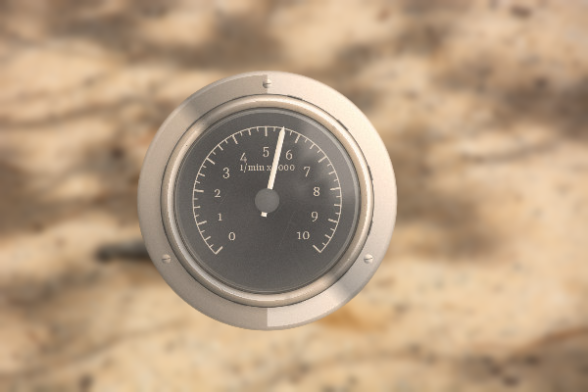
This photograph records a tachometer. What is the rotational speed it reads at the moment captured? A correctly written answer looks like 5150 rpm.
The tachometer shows 5500 rpm
